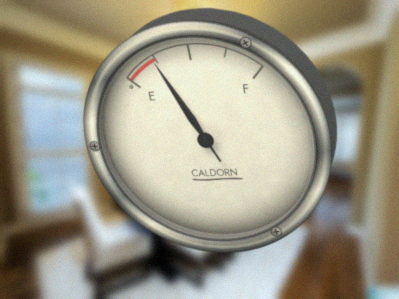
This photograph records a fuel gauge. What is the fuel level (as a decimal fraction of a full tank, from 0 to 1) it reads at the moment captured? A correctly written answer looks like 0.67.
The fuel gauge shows 0.25
